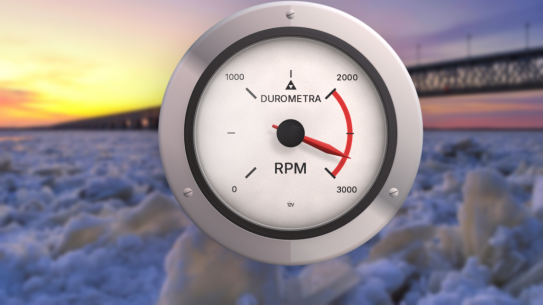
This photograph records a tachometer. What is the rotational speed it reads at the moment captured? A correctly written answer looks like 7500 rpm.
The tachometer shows 2750 rpm
